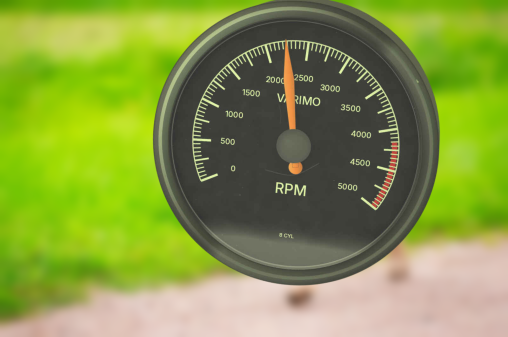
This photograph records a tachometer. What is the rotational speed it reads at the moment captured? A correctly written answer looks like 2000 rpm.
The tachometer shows 2250 rpm
